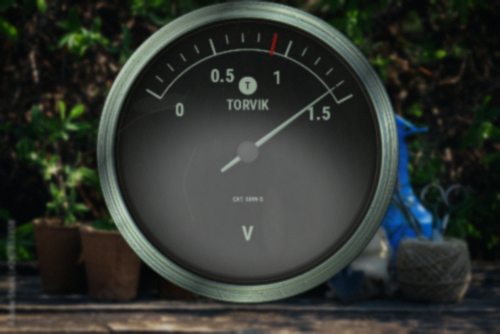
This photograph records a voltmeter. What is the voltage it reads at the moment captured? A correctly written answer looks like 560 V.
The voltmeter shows 1.4 V
